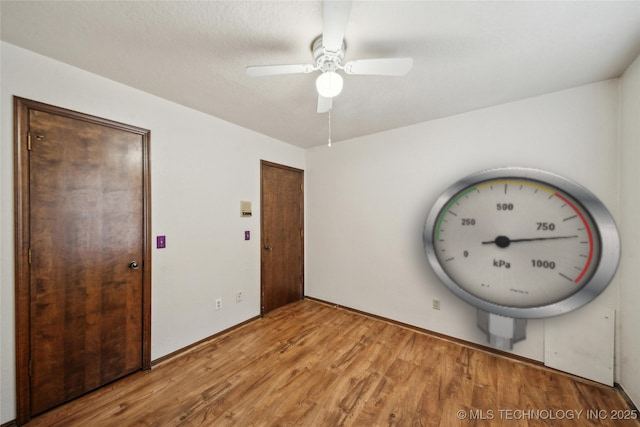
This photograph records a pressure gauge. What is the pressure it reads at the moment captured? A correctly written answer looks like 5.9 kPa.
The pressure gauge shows 825 kPa
